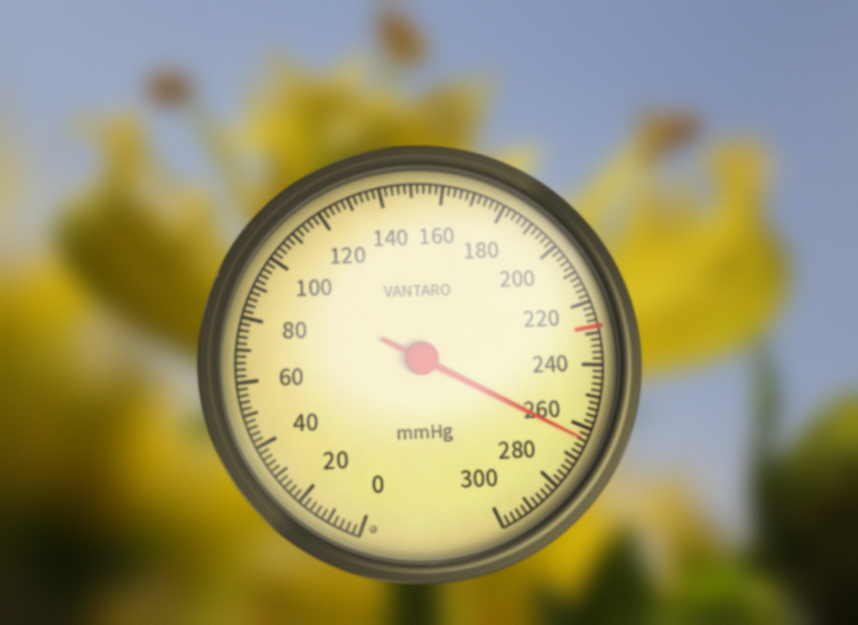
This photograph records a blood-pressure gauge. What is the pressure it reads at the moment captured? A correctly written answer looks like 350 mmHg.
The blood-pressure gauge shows 264 mmHg
